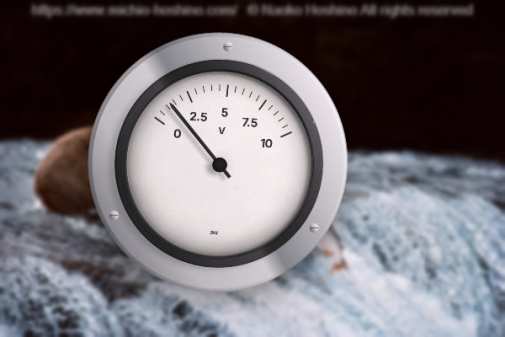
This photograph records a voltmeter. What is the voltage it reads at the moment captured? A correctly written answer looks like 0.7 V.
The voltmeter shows 1.25 V
